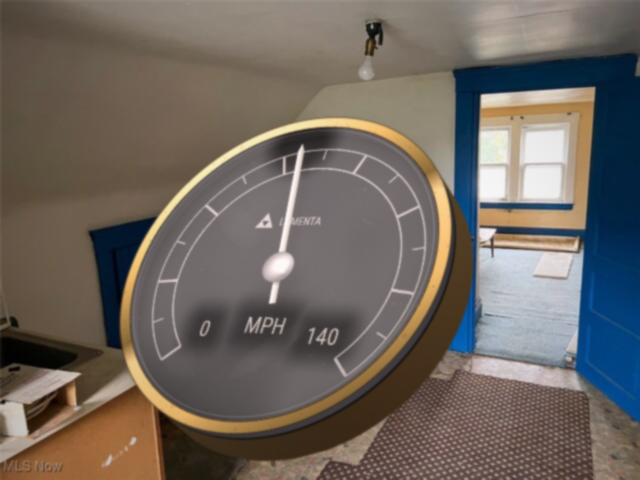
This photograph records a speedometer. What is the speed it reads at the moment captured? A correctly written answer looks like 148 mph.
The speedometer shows 65 mph
